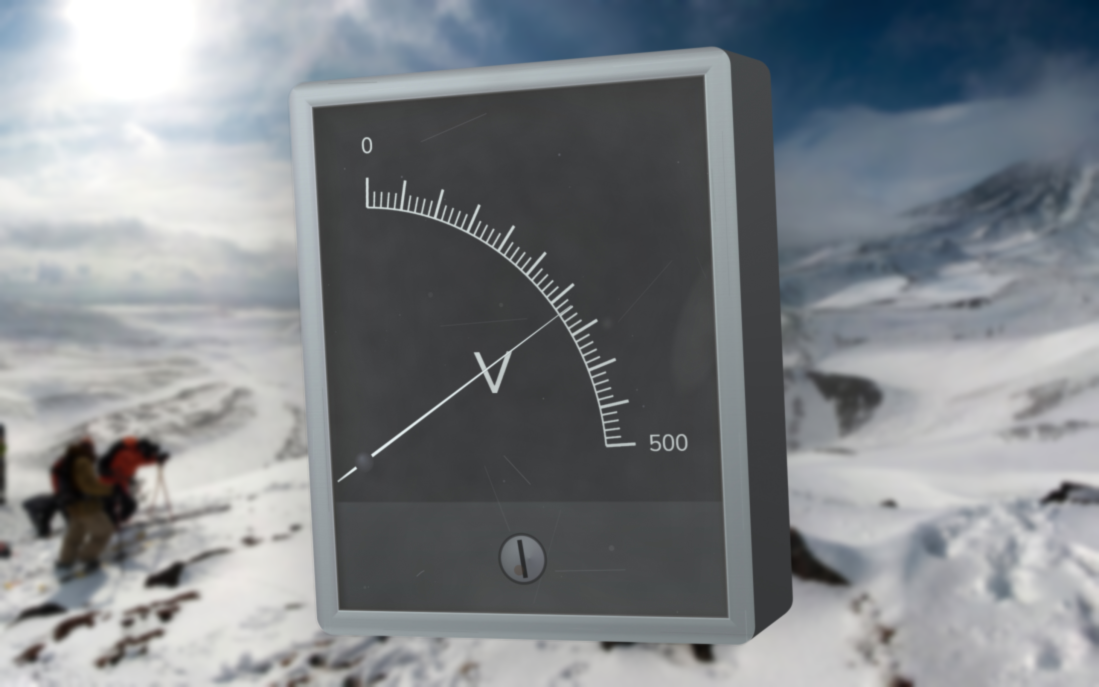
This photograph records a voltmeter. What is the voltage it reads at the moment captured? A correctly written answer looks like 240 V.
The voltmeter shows 320 V
